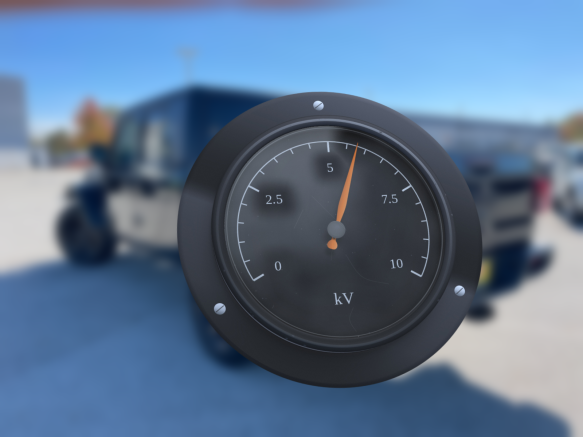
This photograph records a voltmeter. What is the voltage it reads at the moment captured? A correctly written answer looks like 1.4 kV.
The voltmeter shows 5.75 kV
